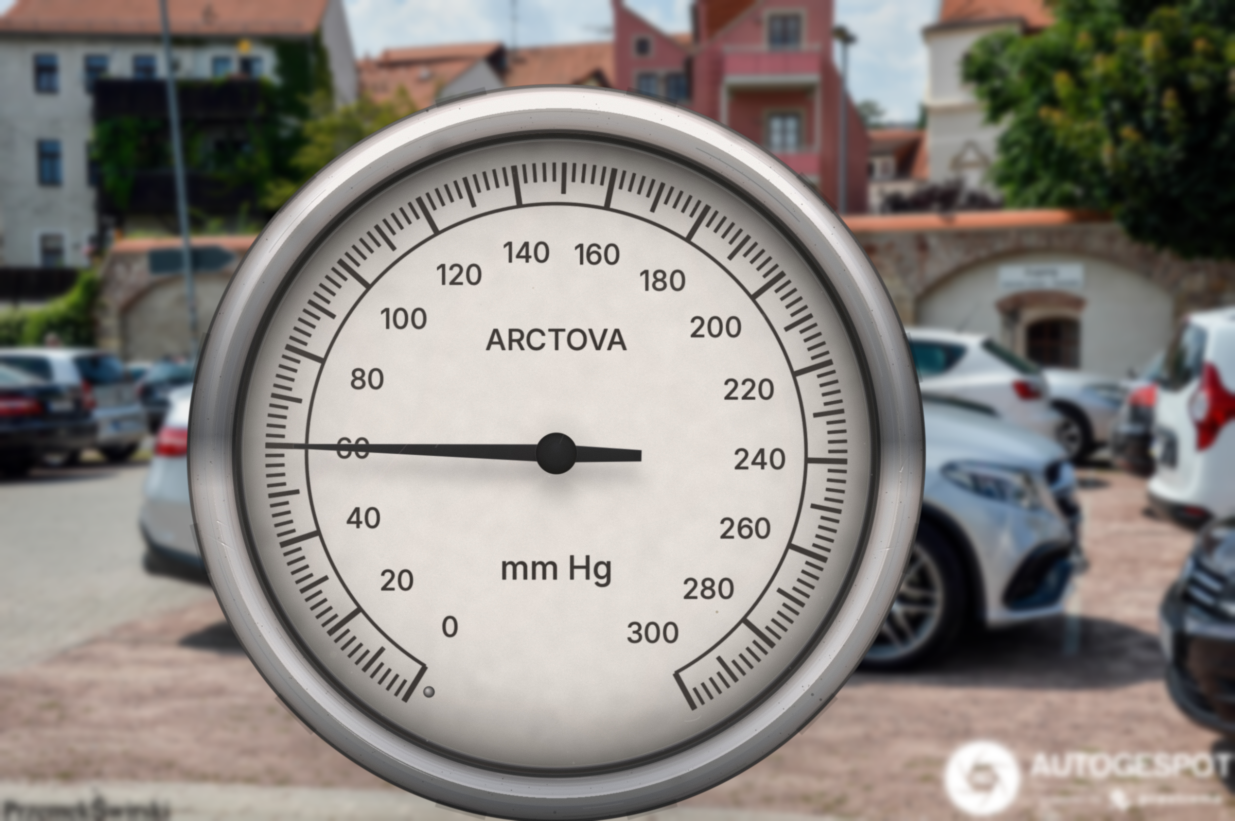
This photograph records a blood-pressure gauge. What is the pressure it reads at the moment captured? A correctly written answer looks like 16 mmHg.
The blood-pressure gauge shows 60 mmHg
